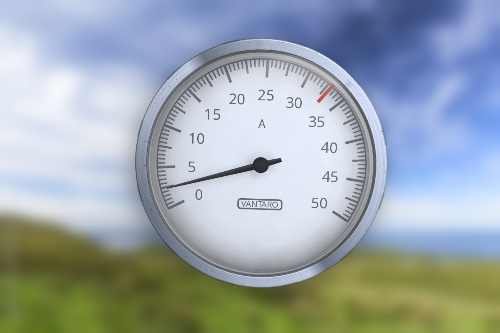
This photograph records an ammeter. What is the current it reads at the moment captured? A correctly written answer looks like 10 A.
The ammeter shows 2.5 A
